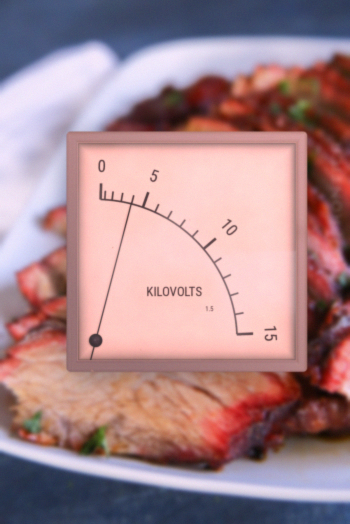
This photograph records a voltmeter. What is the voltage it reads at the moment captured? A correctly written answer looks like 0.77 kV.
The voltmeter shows 4 kV
